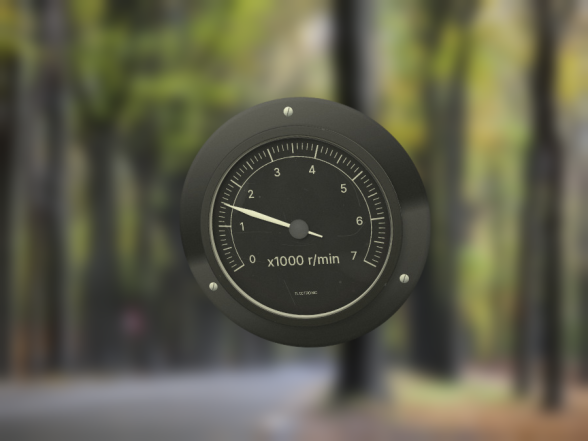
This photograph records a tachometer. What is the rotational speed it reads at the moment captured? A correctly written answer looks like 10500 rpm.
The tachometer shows 1500 rpm
